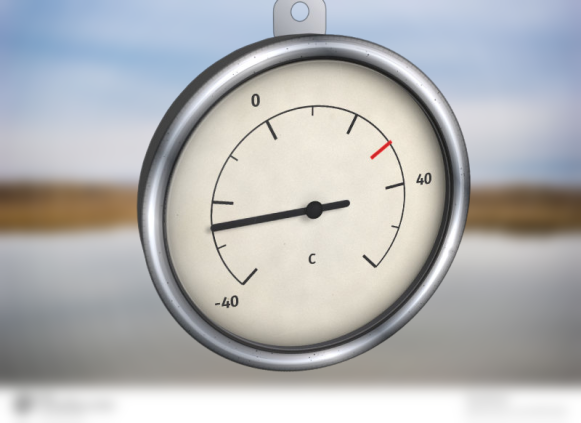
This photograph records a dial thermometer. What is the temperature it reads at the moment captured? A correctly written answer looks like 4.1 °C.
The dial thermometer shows -25 °C
